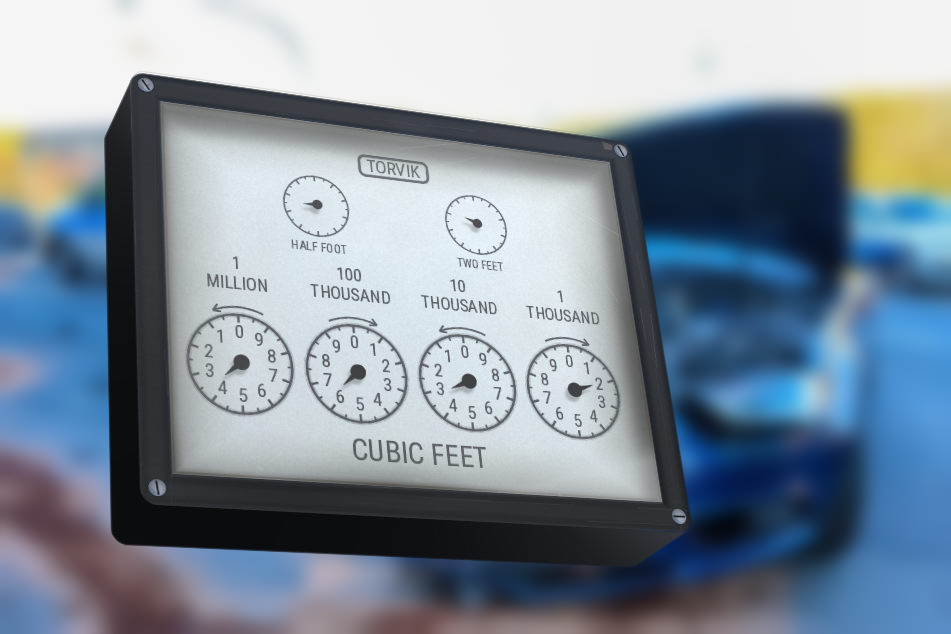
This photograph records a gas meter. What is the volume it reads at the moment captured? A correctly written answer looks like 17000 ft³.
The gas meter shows 363200 ft³
